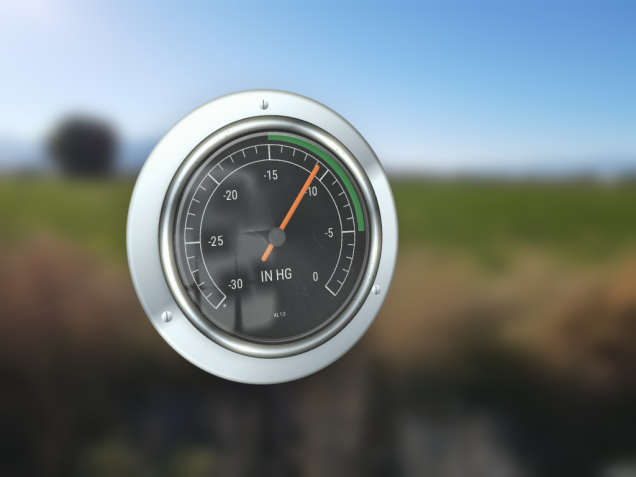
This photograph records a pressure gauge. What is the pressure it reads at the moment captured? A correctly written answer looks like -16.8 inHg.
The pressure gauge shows -11 inHg
